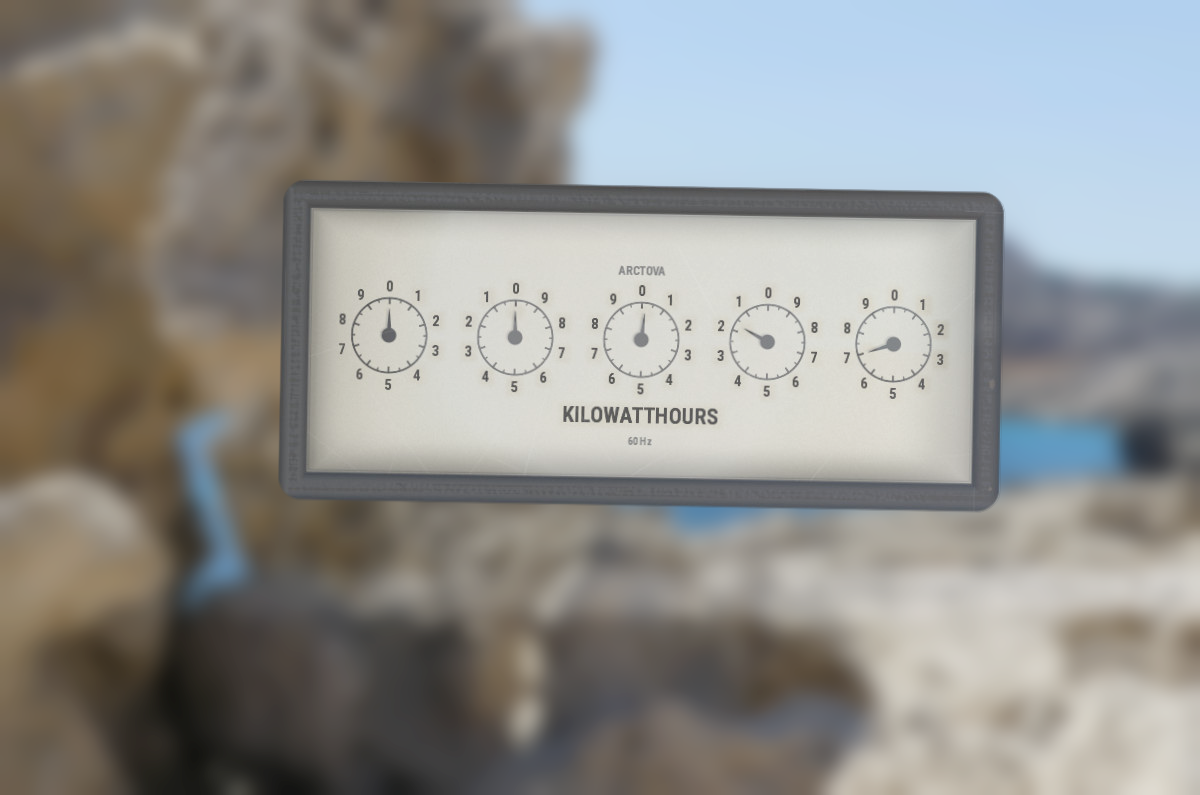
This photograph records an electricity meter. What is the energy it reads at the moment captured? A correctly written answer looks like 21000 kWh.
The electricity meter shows 17 kWh
